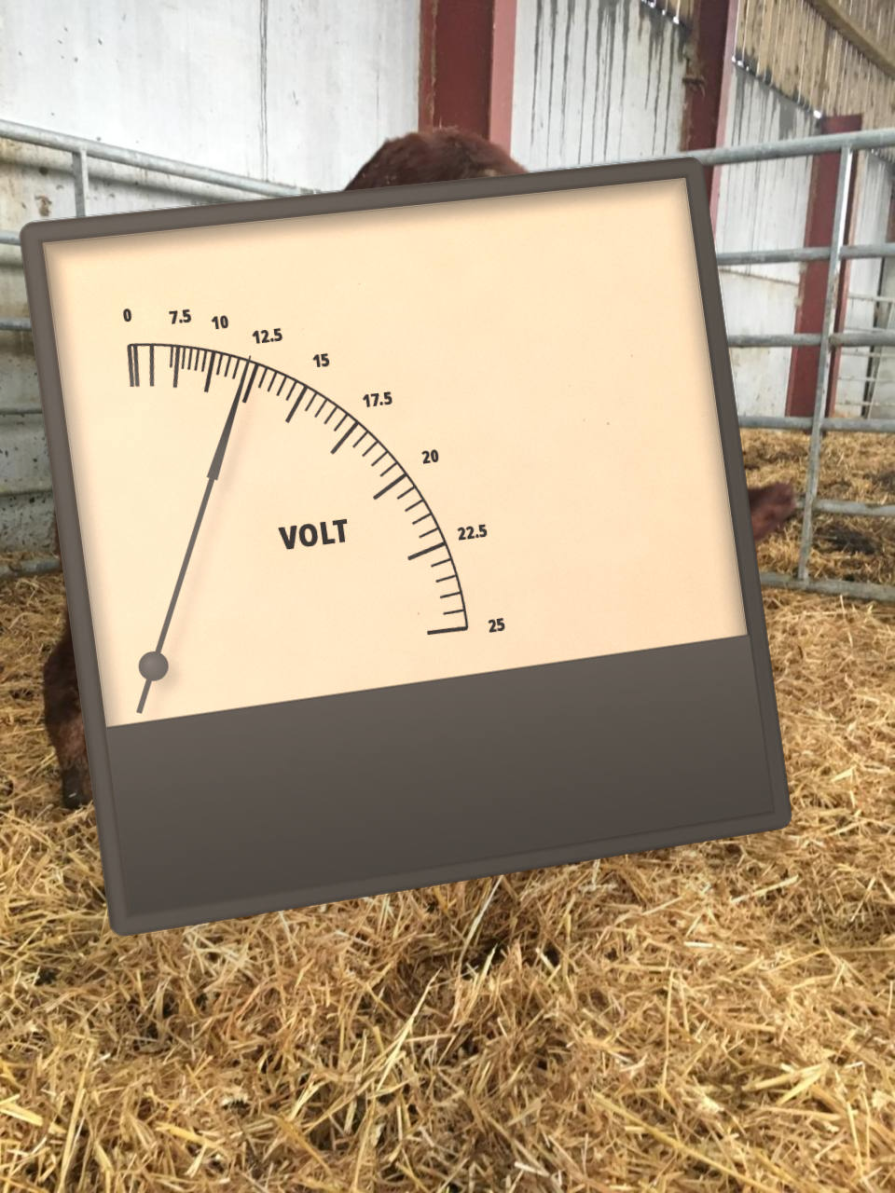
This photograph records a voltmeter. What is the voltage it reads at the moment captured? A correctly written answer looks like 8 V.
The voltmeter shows 12 V
